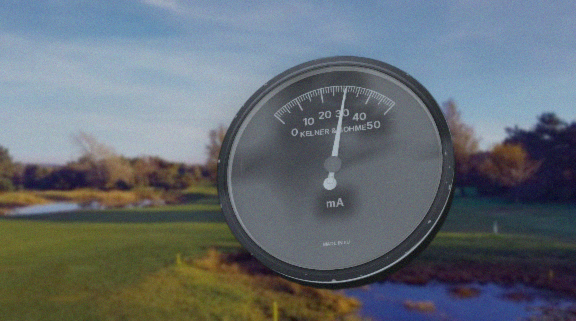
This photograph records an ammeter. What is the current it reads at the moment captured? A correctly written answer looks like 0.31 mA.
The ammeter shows 30 mA
